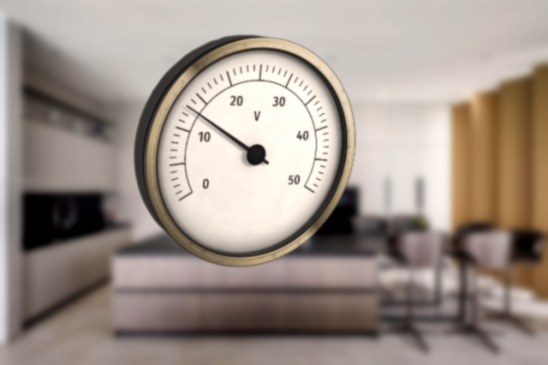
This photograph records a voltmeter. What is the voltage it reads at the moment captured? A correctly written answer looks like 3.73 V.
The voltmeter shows 13 V
